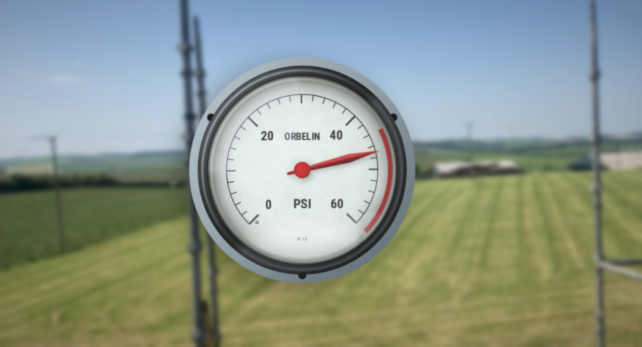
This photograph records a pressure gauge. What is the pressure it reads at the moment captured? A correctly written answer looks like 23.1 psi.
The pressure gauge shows 47 psi
